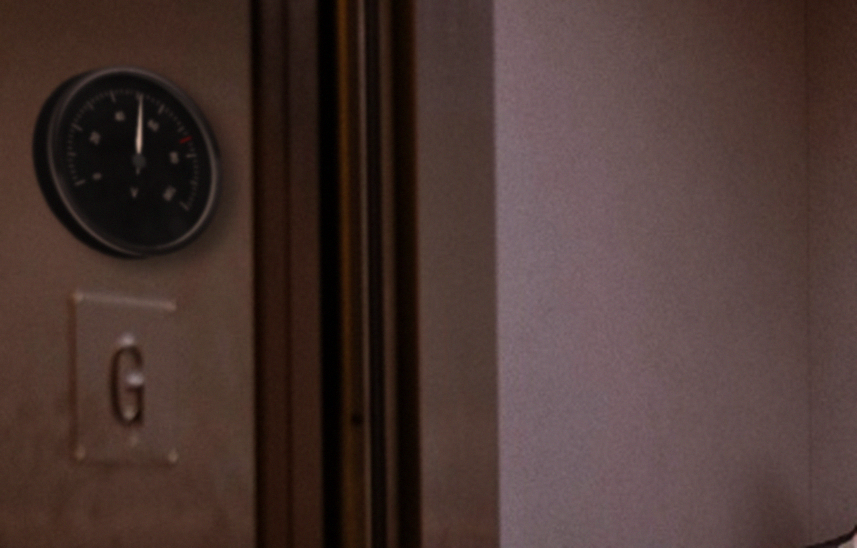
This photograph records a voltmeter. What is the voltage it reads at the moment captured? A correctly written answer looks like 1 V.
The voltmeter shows 50 V
